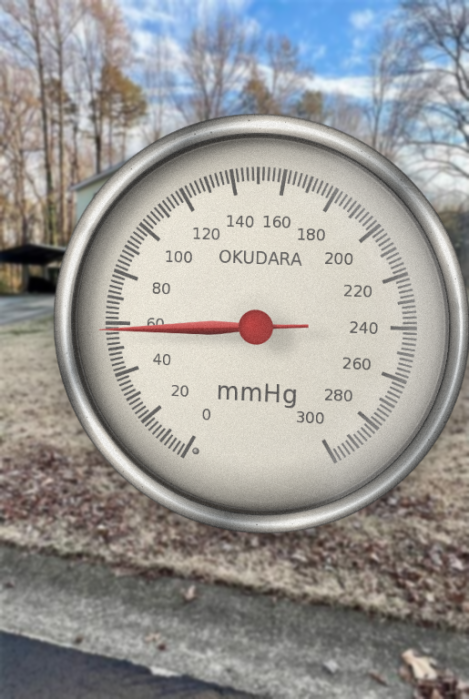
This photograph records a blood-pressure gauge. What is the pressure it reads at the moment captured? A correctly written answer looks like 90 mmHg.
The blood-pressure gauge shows 58 mmHg
